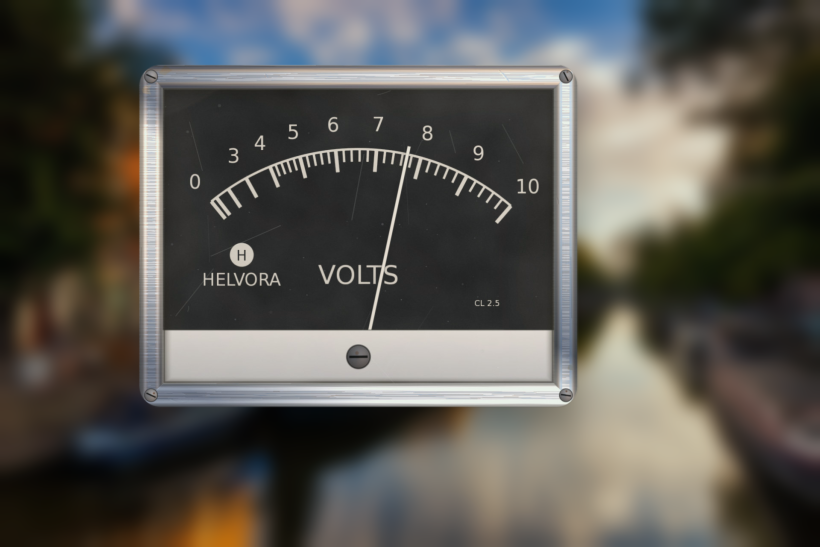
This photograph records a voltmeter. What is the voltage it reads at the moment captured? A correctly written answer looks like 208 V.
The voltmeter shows 7.7 V
